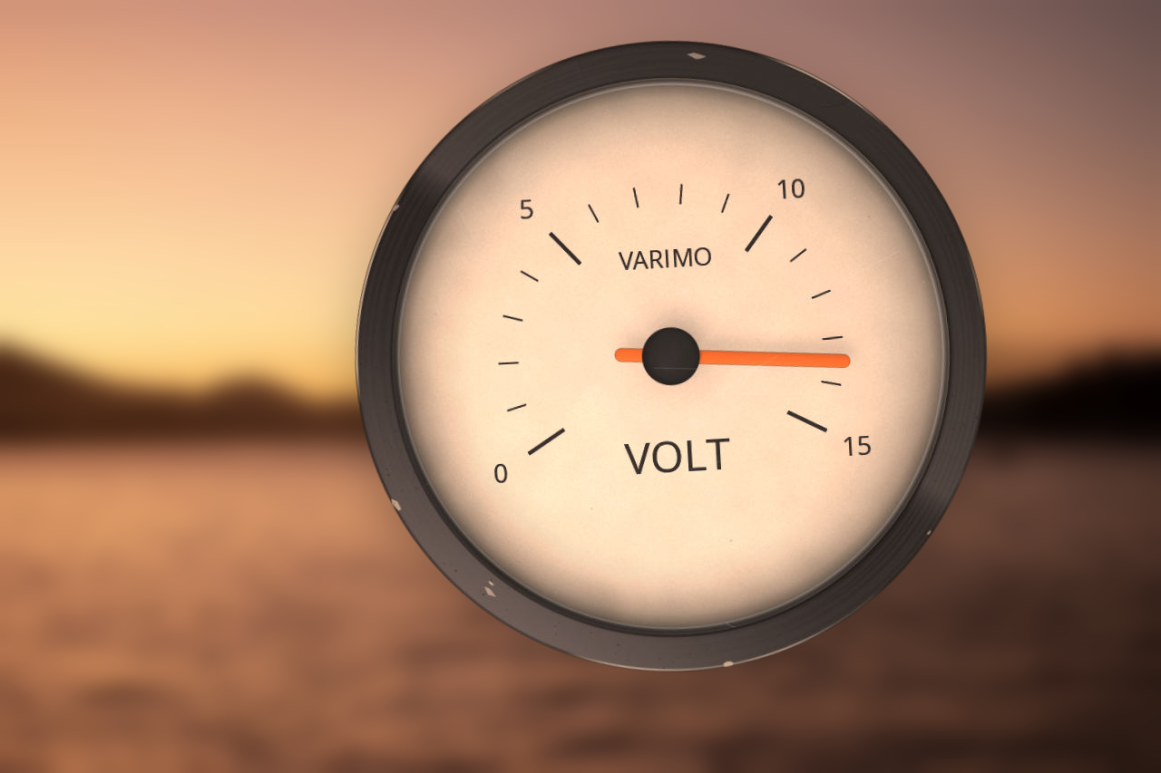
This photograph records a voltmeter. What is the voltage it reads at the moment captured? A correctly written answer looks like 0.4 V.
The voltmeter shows 13.5 V
